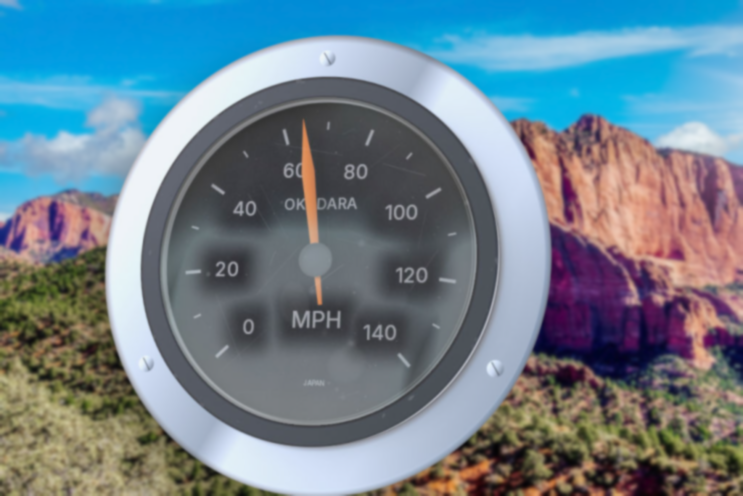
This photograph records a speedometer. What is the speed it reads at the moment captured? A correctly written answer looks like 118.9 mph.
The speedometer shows 65 mph
